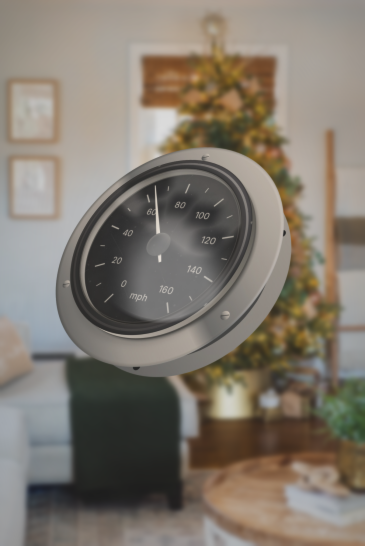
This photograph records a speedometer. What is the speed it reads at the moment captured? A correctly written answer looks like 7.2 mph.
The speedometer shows 65 mph
